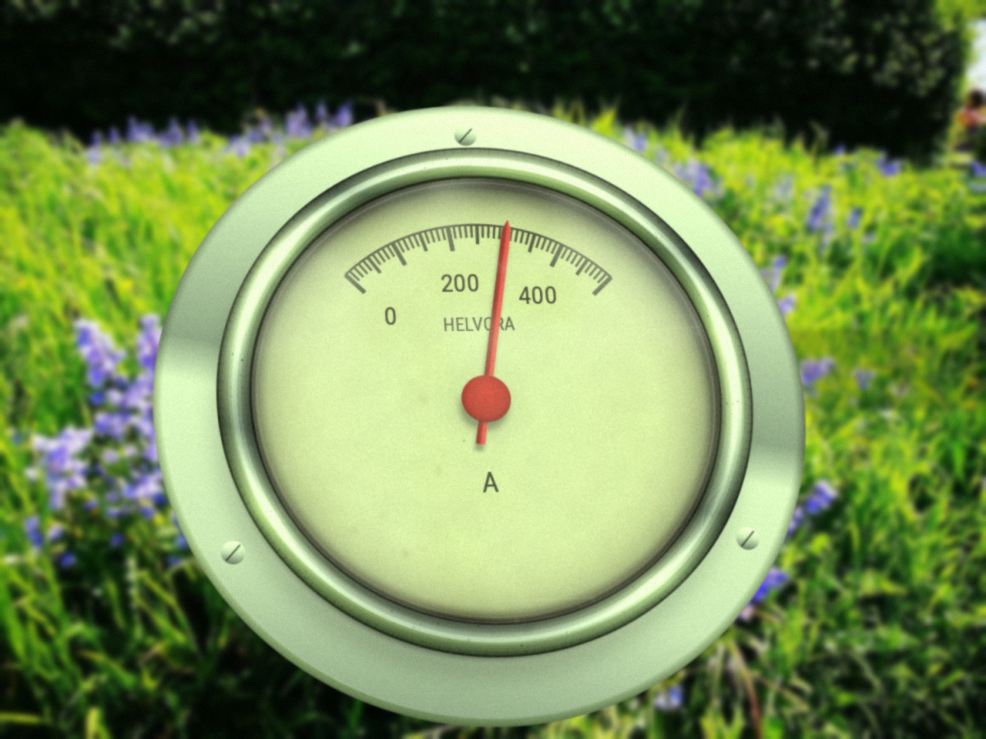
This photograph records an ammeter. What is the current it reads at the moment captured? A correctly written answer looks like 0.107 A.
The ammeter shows 300 A
